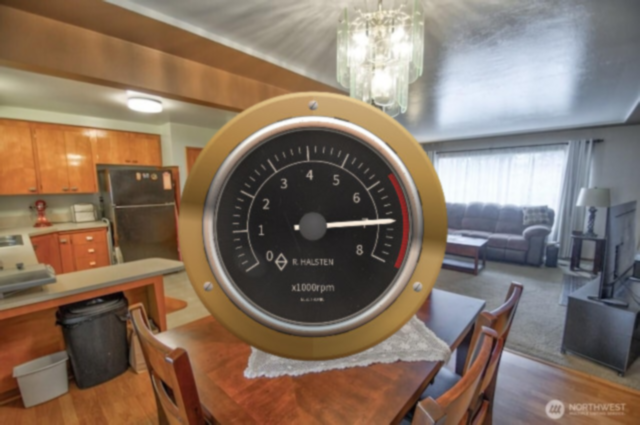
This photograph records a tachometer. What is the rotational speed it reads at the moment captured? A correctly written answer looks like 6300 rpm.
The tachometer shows 7000 rpm
